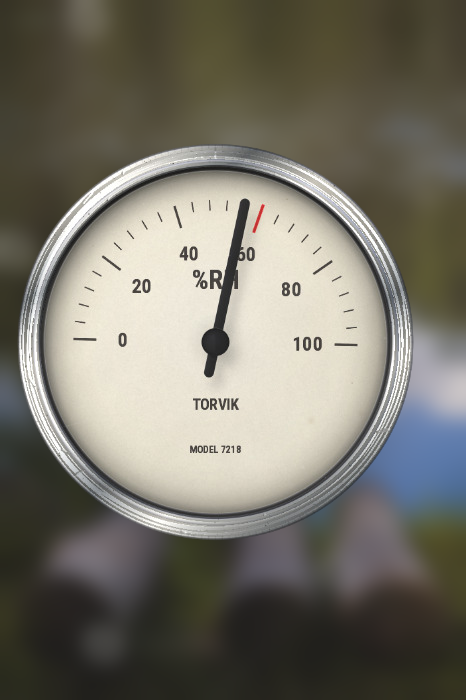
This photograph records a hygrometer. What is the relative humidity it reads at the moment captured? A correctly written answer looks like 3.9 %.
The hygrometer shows 56 %
